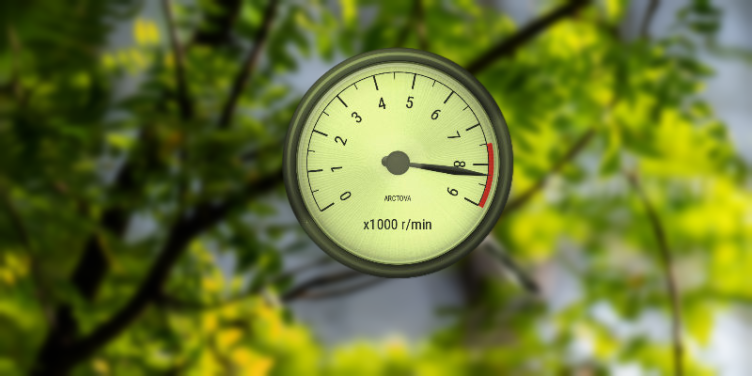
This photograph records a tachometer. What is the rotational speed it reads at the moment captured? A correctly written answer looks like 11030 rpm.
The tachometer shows 8250 rpm
